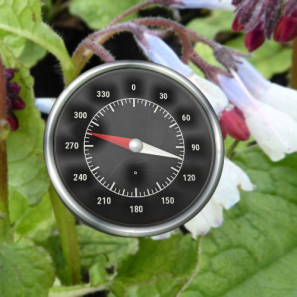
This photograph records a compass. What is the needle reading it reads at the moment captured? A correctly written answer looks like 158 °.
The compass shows 285 °
